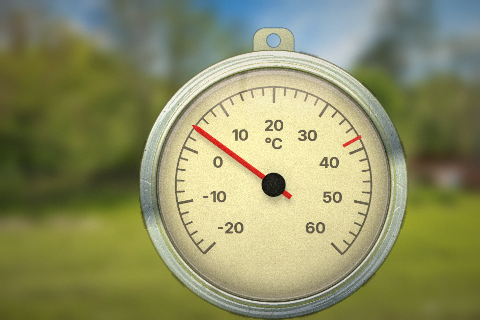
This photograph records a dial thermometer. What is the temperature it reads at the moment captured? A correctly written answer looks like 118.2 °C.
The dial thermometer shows 4 °C
